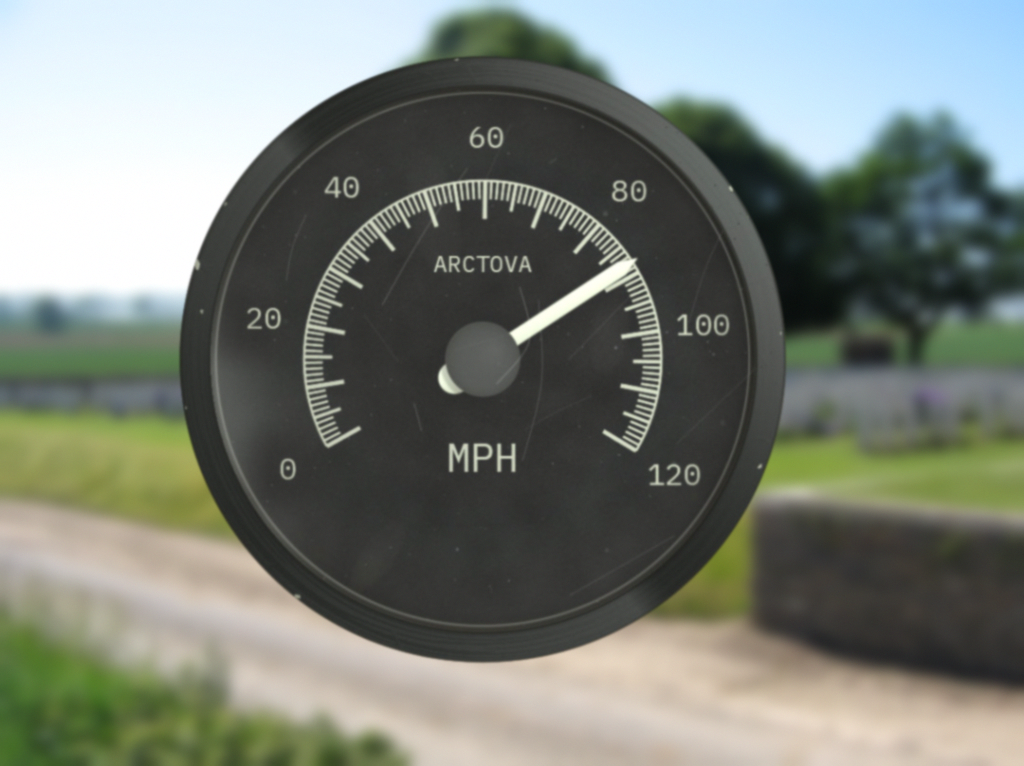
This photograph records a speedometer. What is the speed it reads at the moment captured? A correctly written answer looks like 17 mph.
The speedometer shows 88 mph
